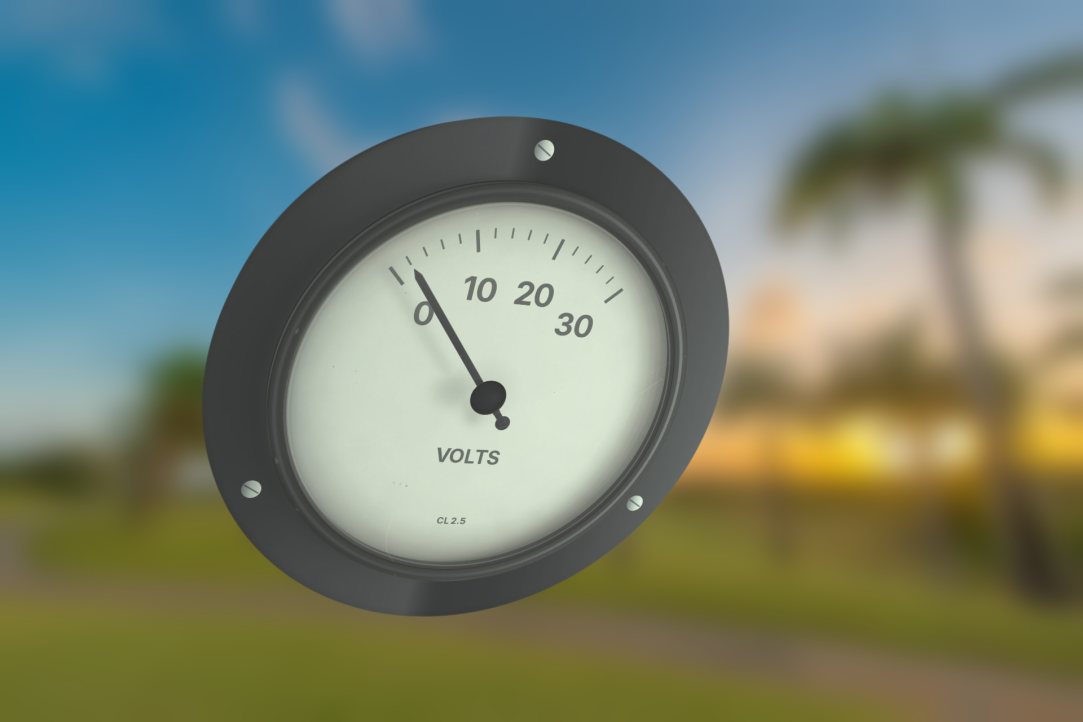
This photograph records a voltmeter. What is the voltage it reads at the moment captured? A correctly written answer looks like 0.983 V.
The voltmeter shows 2 V
